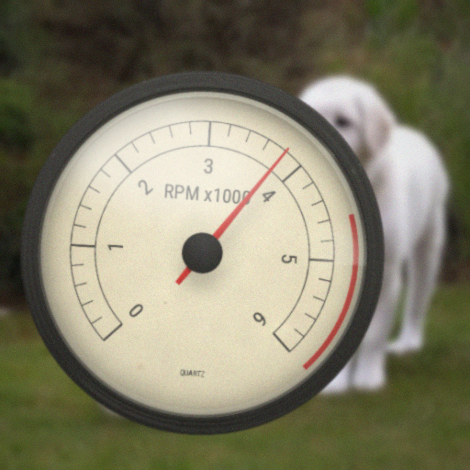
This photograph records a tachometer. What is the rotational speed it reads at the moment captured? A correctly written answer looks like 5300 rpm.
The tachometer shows 3800 rpm
